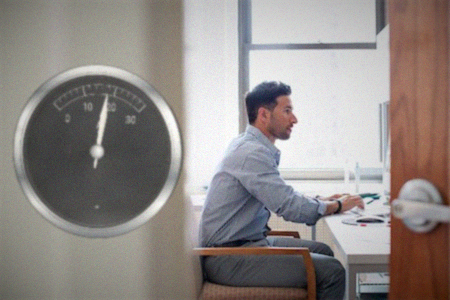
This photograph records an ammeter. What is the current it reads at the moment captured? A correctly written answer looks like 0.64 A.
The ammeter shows 18 A
